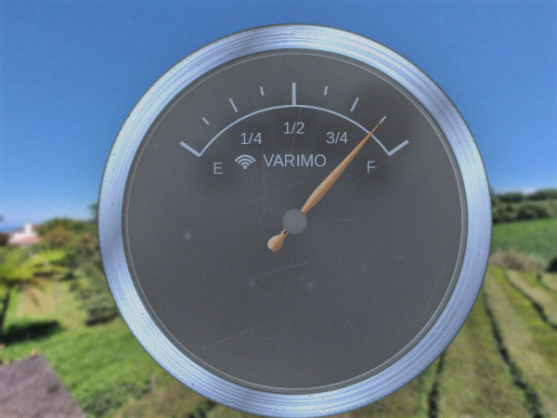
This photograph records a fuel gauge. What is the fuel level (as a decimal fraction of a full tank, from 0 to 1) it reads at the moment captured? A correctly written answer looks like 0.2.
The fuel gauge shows 0.875
